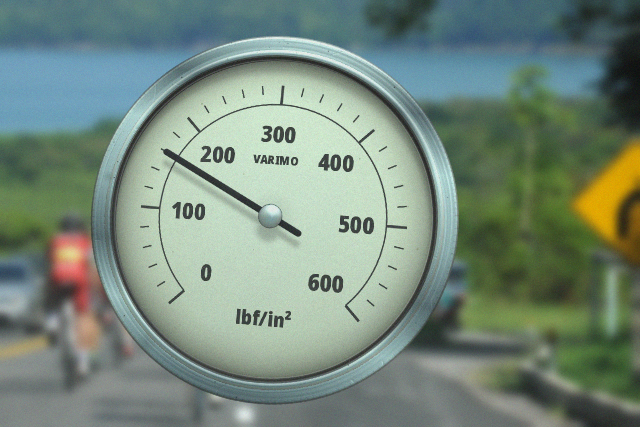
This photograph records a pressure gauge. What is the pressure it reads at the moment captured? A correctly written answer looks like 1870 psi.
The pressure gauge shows 160 psi
